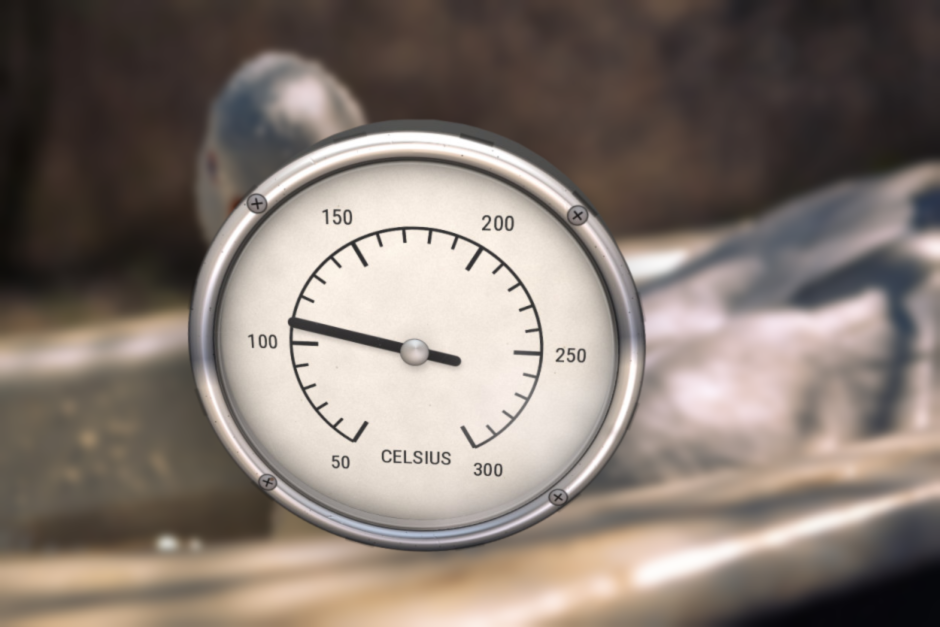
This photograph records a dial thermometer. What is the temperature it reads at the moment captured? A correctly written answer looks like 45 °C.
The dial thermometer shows 110 °C
